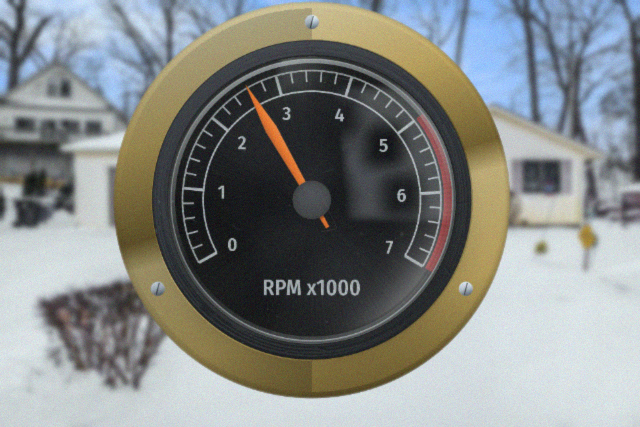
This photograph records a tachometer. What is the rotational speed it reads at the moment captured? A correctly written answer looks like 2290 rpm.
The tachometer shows 2600 rpm
